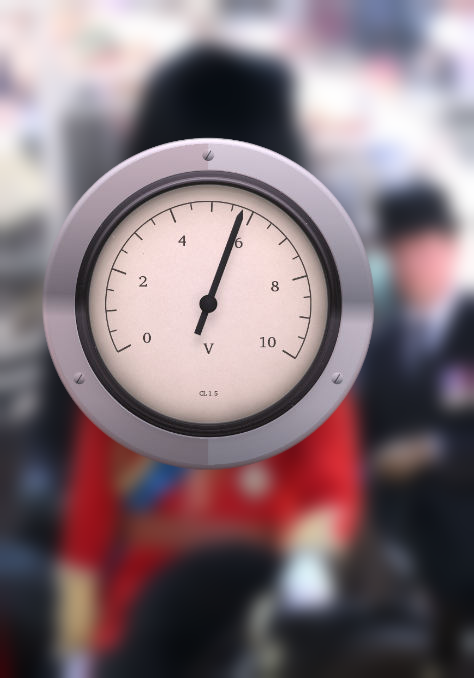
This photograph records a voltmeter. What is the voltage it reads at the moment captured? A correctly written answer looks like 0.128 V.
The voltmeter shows 5.75 V
